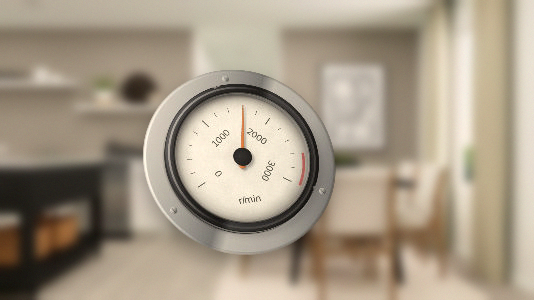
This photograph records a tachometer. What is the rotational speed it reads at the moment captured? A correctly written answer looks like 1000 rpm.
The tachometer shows 1600 rpm
